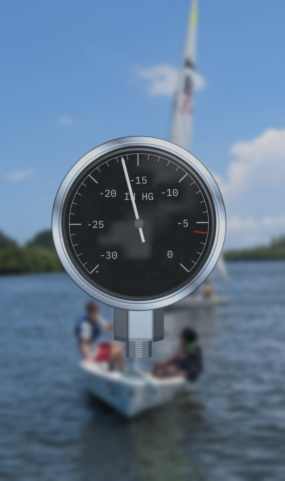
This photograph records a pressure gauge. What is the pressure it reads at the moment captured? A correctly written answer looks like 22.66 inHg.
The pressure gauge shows -16.5 inHg
